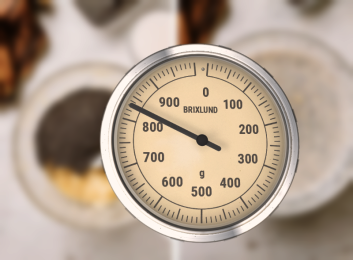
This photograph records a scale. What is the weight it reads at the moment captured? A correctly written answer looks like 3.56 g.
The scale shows 830 g
